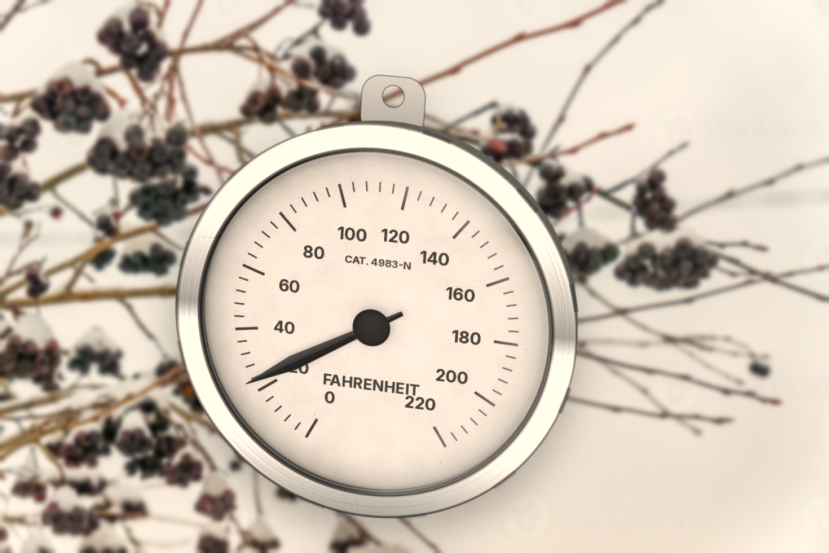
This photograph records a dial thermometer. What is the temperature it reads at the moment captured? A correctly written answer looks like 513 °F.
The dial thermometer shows 24 °F
